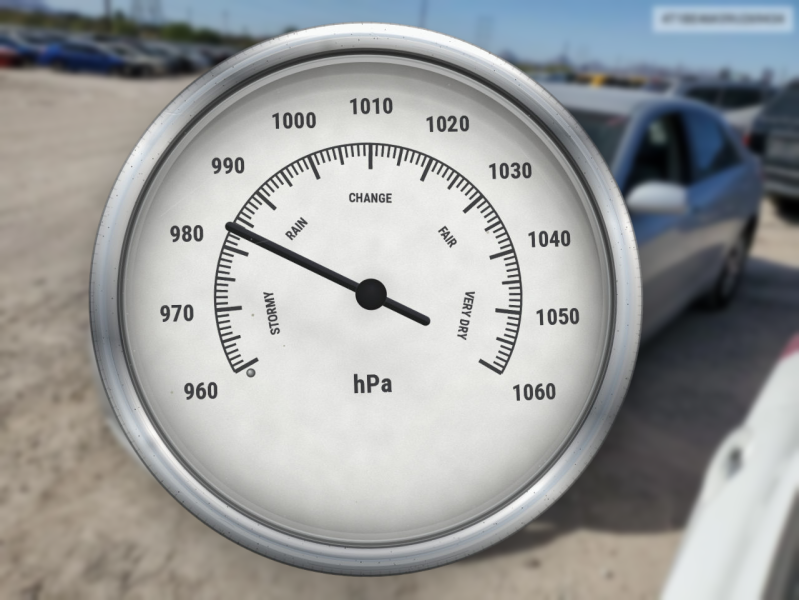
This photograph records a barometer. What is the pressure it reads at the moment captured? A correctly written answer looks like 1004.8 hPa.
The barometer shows 983 hPa
